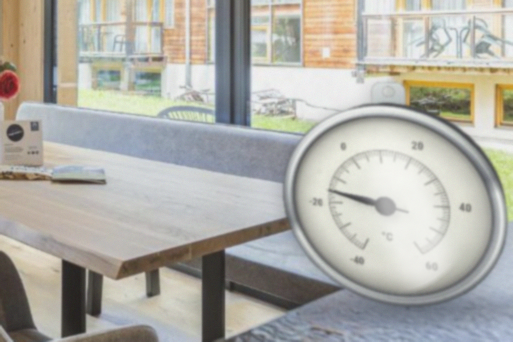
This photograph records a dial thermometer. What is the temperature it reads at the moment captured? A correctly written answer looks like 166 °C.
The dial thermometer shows -15 °C
